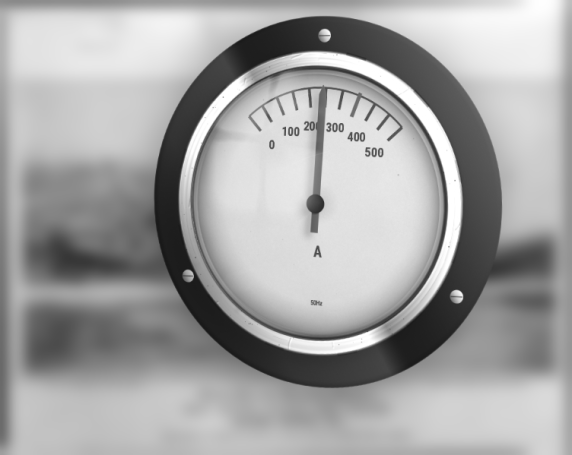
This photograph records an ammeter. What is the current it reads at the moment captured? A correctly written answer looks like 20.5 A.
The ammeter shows 250 A
